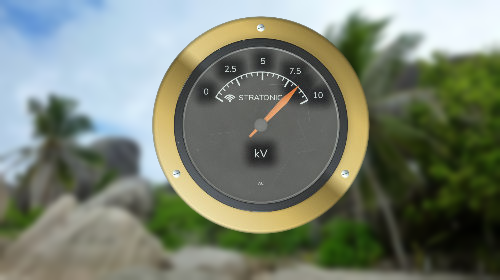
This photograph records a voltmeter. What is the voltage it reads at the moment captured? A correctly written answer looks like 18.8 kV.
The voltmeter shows 8.5 kV
